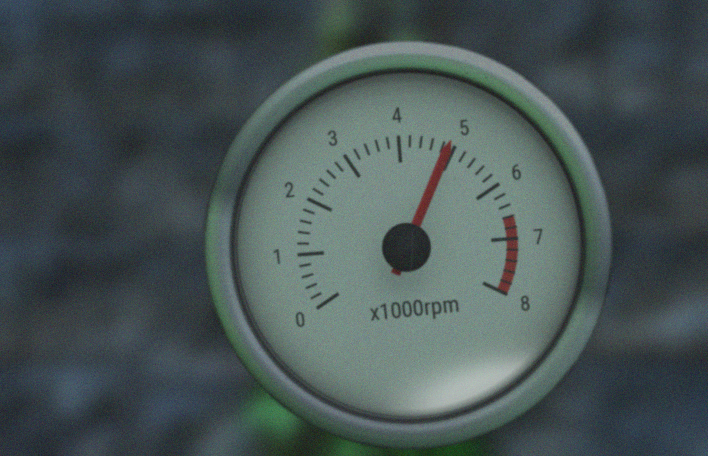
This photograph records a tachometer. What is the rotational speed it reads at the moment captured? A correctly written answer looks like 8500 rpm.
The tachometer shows 4900 rpm
